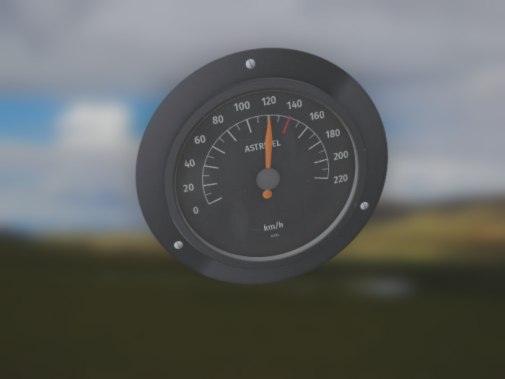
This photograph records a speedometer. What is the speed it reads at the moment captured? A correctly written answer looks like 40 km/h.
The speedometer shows 120 km/h
